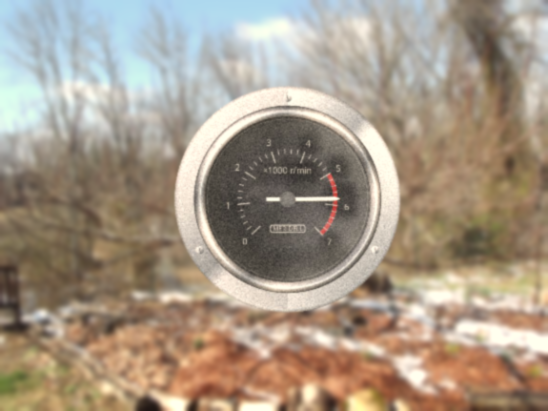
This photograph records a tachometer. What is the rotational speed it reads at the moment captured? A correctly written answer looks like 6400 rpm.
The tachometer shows 5800 rpm
